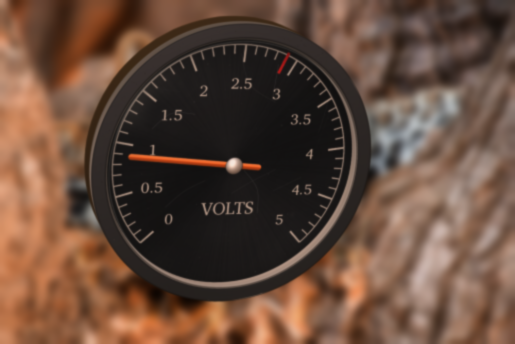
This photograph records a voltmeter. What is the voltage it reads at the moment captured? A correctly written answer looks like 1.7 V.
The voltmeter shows 0.9 V
